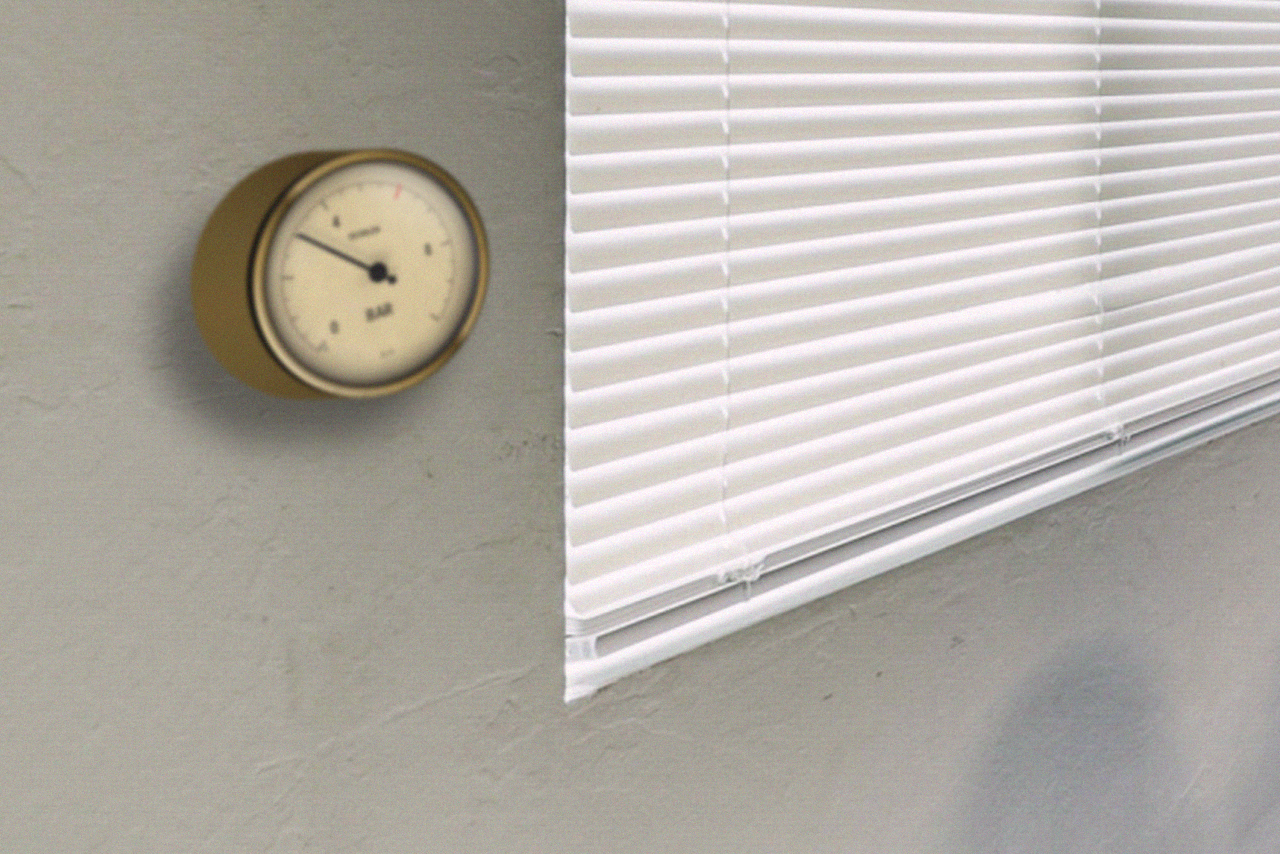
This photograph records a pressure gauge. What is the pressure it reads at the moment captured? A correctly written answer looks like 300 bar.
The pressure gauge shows 3 bar
